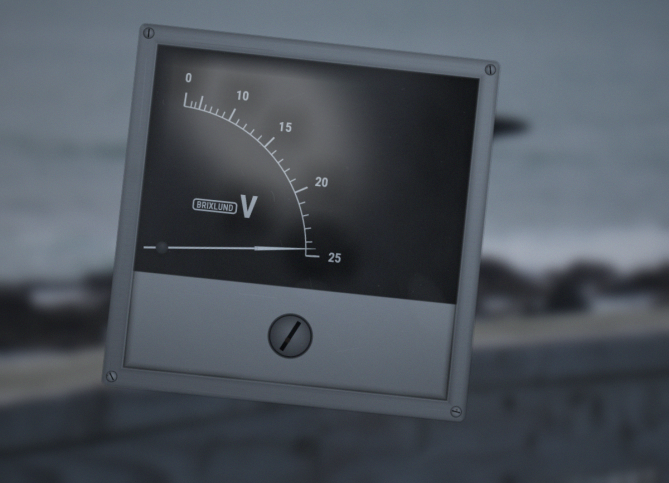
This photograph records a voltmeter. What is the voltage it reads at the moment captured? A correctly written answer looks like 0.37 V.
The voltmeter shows 24.5 V
